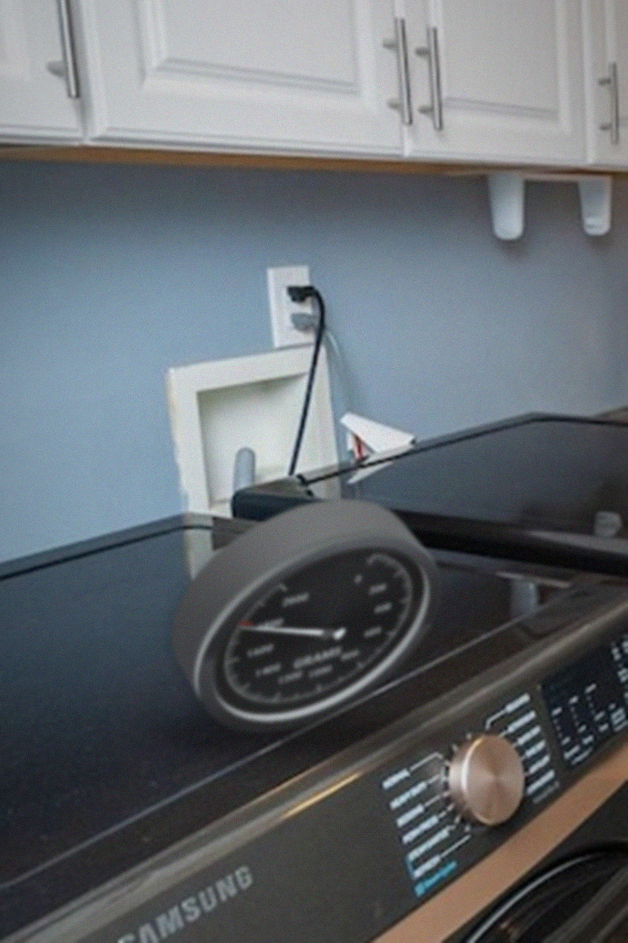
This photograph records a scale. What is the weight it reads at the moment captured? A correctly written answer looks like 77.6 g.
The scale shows 1800 g
